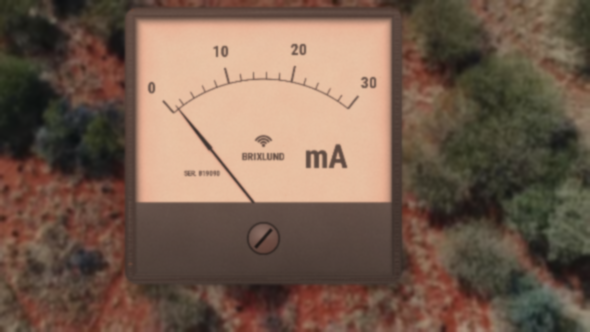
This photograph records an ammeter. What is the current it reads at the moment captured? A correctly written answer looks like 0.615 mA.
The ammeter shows 1 mA
